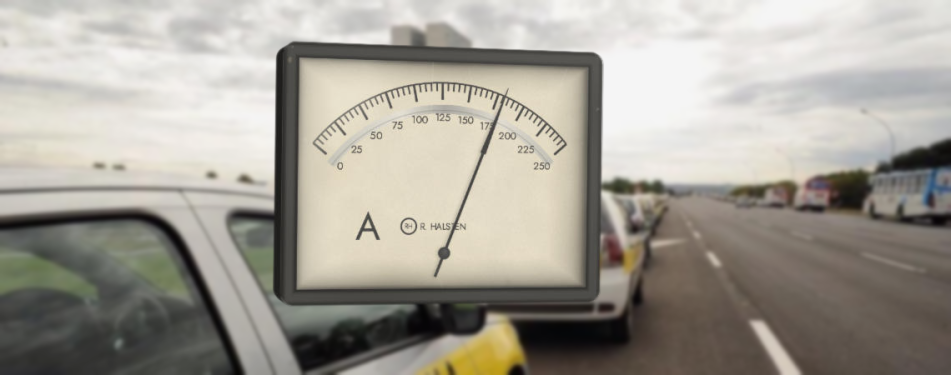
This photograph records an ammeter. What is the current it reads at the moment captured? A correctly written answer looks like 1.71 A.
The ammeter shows 180 A
